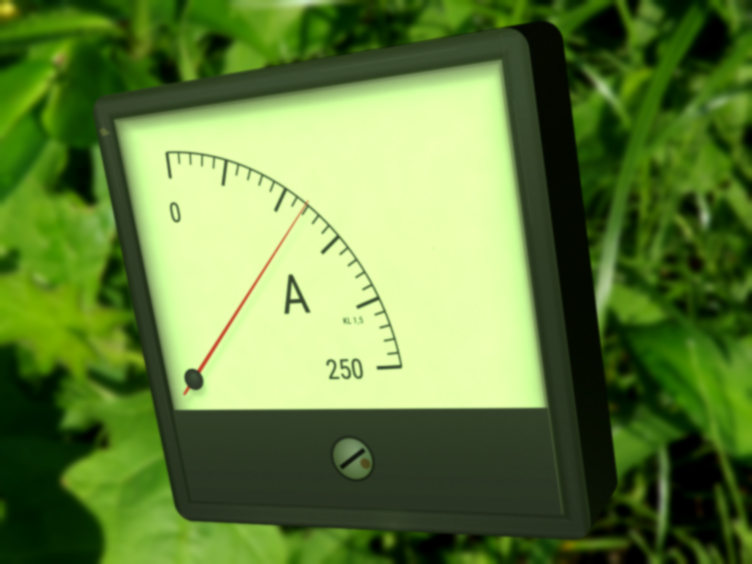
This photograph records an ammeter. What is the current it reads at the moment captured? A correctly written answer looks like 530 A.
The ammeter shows 120 A
